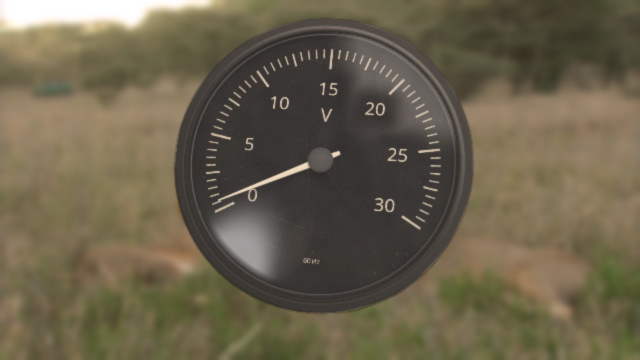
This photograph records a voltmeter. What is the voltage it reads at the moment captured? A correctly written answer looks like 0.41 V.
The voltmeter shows 0.5 V
